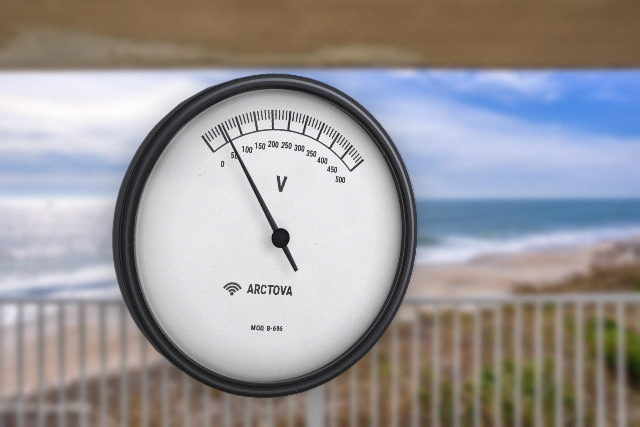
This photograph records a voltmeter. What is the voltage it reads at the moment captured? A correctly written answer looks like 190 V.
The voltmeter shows 50 V
